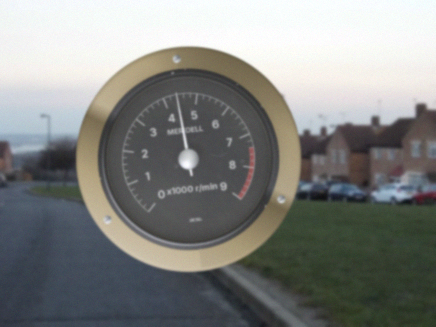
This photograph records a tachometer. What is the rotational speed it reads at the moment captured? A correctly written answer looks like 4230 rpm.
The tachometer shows 4400 rpm
